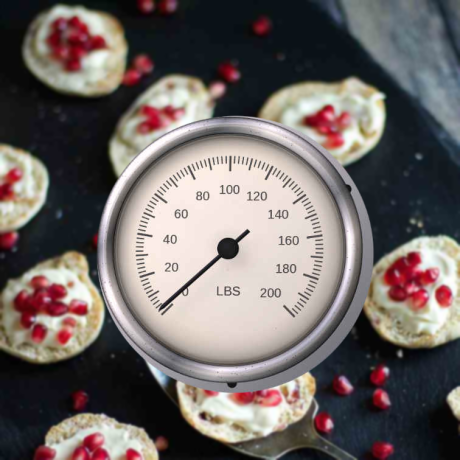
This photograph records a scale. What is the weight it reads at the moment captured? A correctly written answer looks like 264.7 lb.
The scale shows 2 lb
